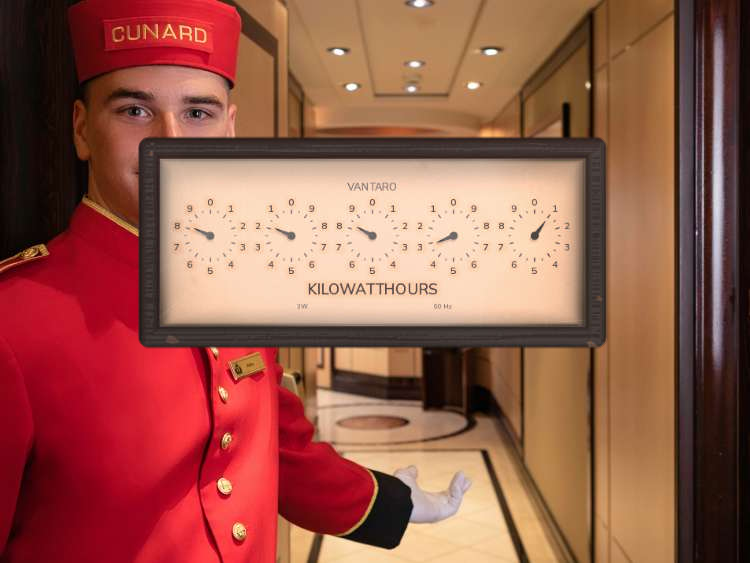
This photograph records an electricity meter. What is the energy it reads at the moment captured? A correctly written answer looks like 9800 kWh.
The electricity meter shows 81831 kWh
